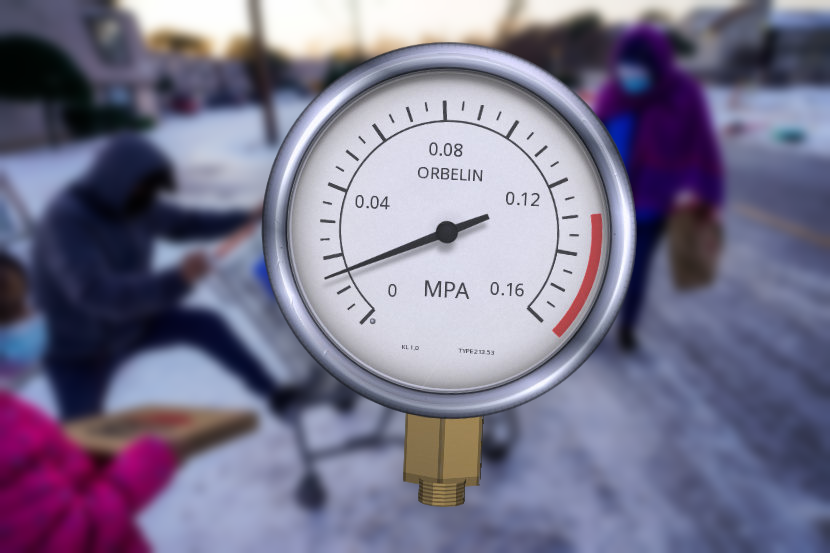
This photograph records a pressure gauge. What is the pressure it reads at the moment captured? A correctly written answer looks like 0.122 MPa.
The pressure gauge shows 0.015 MPa
